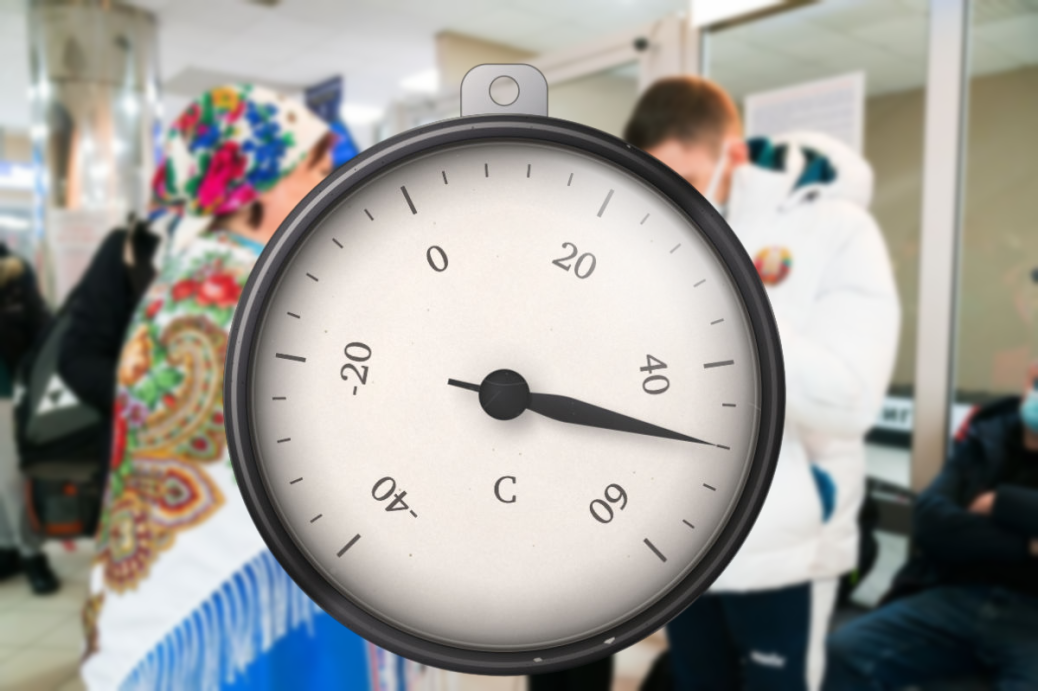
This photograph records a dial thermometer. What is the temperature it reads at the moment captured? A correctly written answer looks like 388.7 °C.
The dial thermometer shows 48 °C
